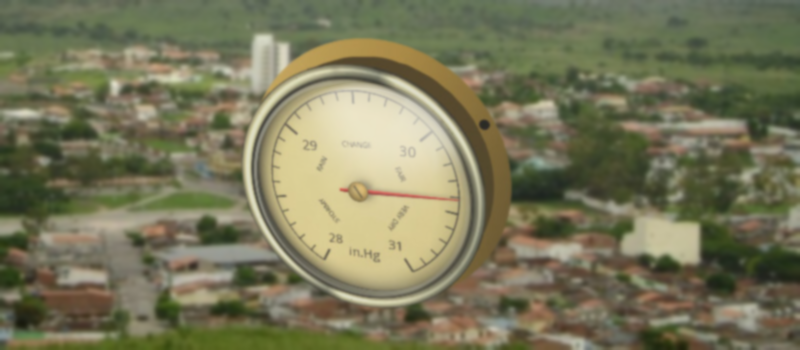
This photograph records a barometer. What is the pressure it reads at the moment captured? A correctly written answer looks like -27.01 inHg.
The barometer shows 30.4 inHg
